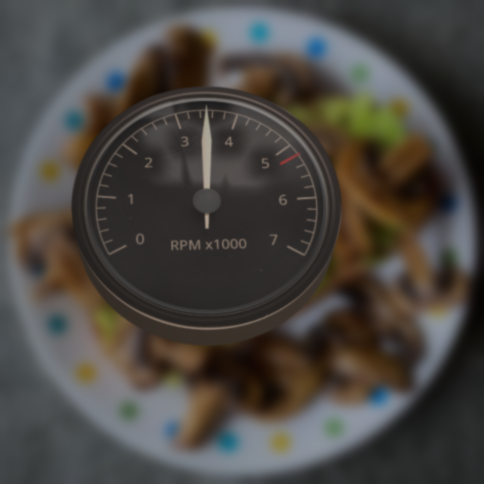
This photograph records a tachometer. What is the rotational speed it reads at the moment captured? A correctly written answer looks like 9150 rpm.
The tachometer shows 3500 rpm
